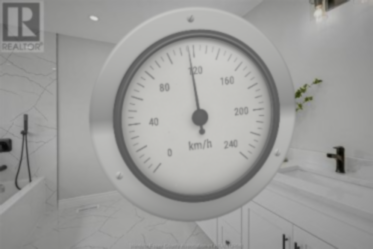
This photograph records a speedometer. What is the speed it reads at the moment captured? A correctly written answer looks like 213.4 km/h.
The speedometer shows 115 km/h
